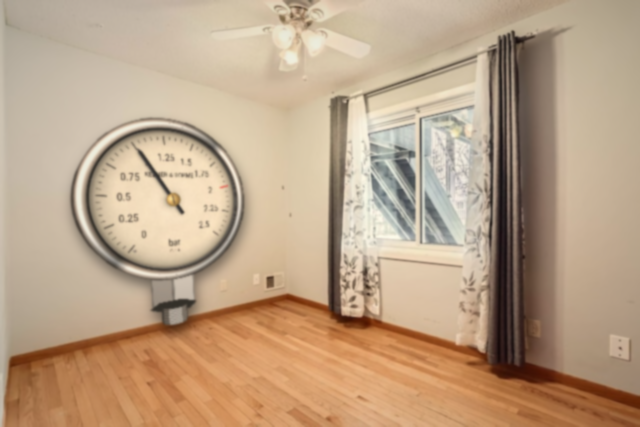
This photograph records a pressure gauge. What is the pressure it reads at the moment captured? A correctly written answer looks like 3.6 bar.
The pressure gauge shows 1 bar
